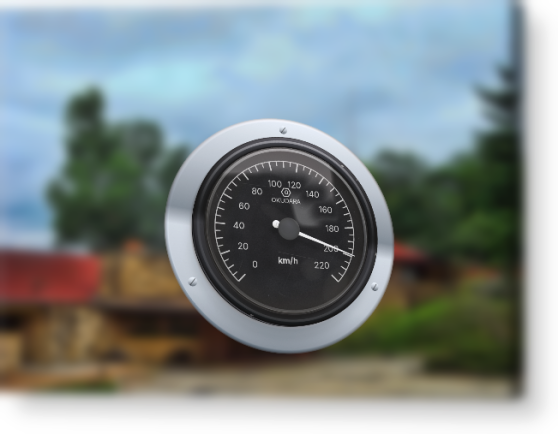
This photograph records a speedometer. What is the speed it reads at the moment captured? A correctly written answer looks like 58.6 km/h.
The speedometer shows 200 km/h
